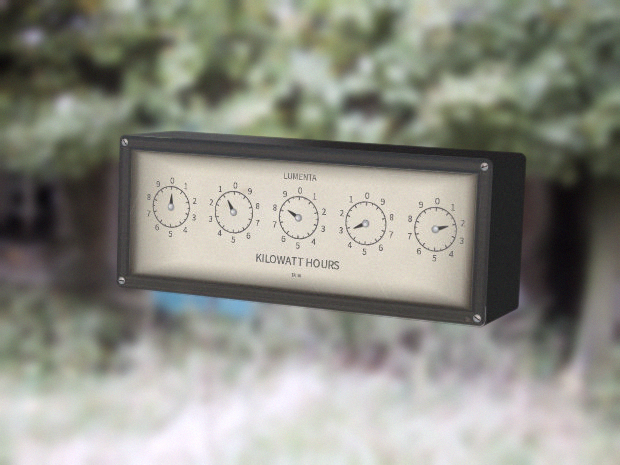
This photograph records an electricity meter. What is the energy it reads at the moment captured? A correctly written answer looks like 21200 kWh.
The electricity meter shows 832 kWh
